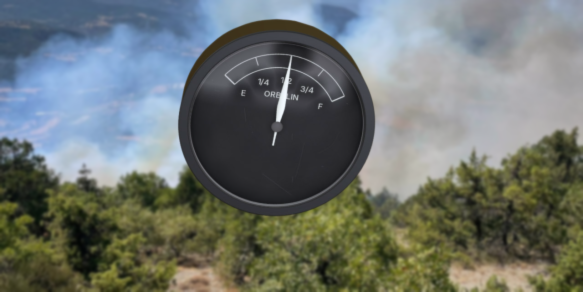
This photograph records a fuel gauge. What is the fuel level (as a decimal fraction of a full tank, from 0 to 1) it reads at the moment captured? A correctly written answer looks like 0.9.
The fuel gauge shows 0.5
